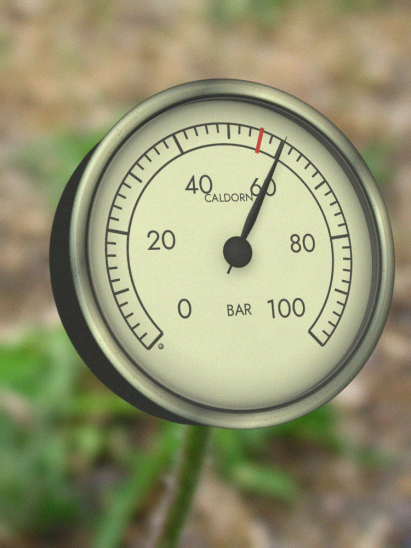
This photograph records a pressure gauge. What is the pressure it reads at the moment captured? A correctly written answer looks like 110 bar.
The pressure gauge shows 60 bar
